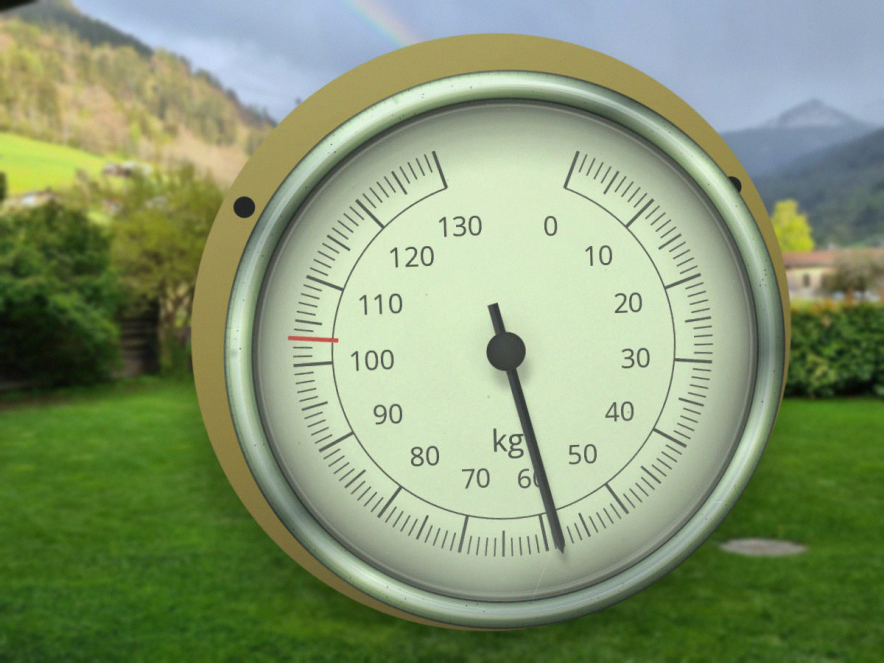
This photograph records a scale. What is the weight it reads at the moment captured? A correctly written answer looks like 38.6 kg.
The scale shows 58.5 kg
